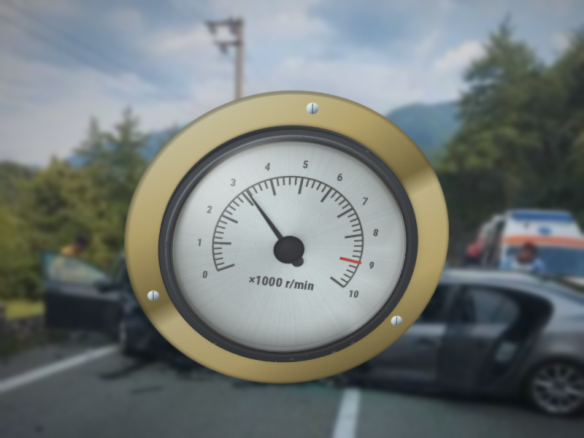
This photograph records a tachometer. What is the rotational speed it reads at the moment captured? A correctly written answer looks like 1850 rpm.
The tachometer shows 3200 rpm
